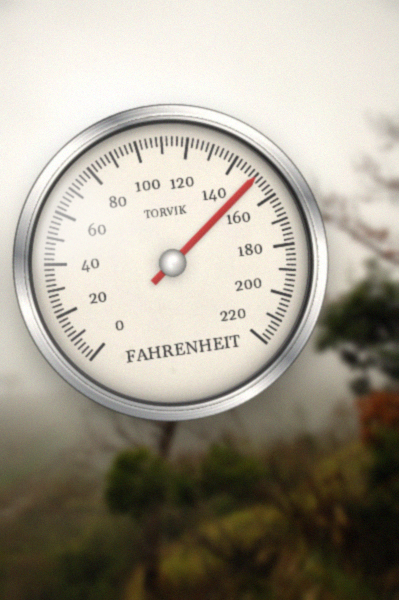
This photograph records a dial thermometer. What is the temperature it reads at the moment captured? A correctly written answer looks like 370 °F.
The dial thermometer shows 150 °F
